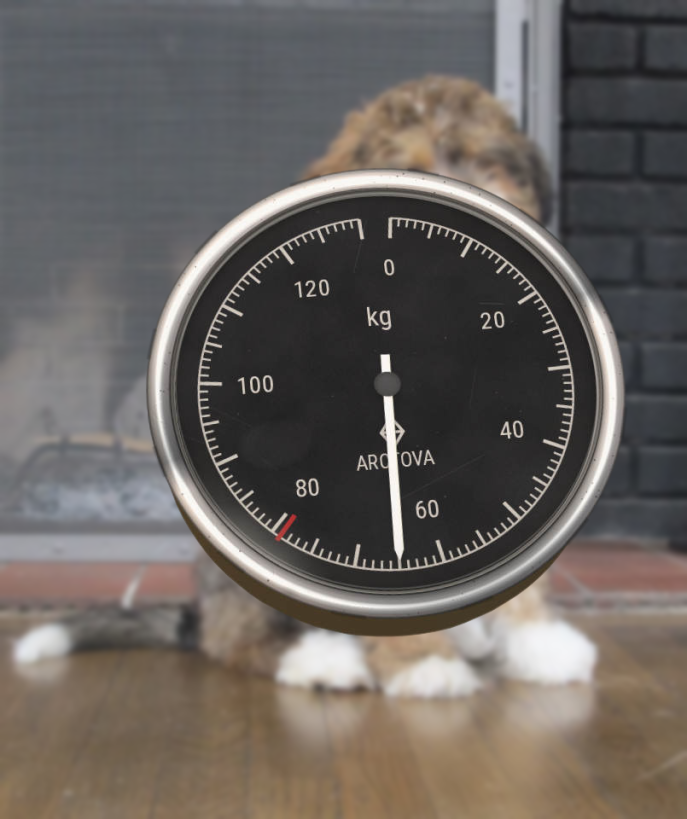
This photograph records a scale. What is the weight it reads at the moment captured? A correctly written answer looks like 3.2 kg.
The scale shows 65 kg
